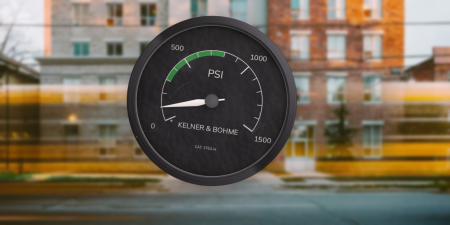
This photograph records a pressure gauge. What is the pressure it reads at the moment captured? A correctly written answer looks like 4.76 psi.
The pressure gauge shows 100 psi
